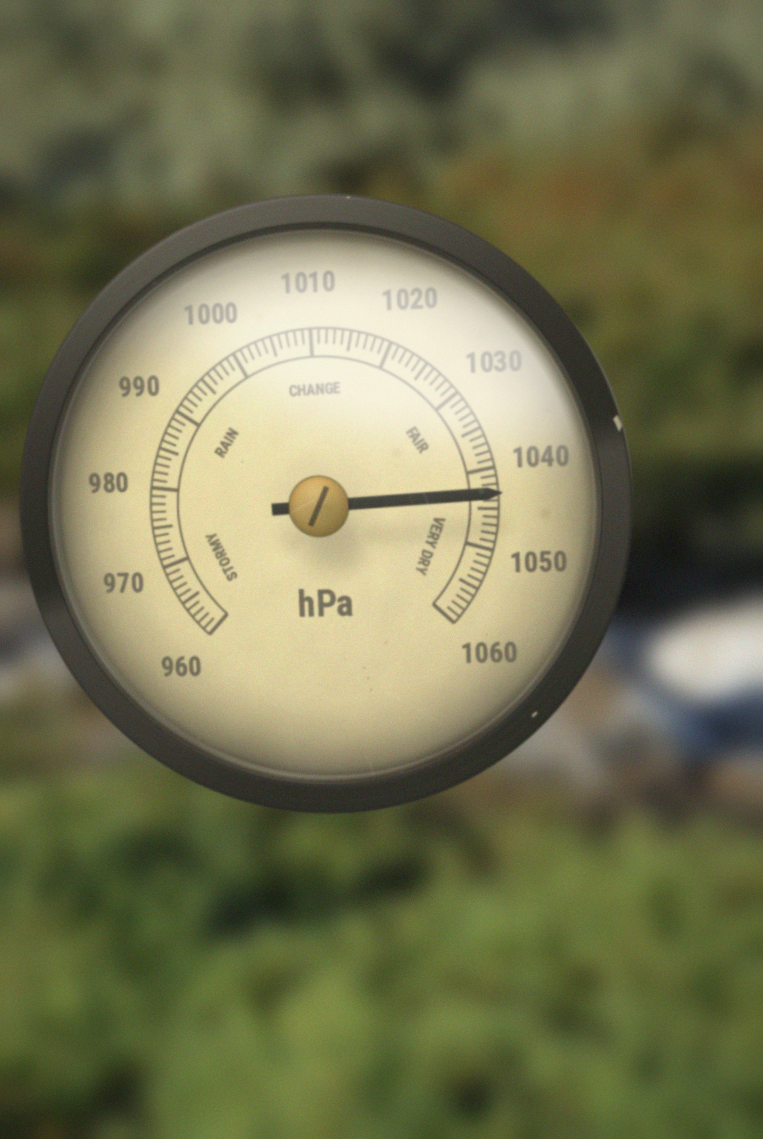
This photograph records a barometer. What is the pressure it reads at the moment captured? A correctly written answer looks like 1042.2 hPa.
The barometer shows 1043 hPa
